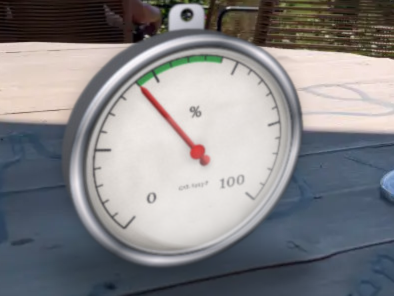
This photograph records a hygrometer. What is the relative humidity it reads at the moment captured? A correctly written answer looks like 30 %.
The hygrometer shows 36 %
